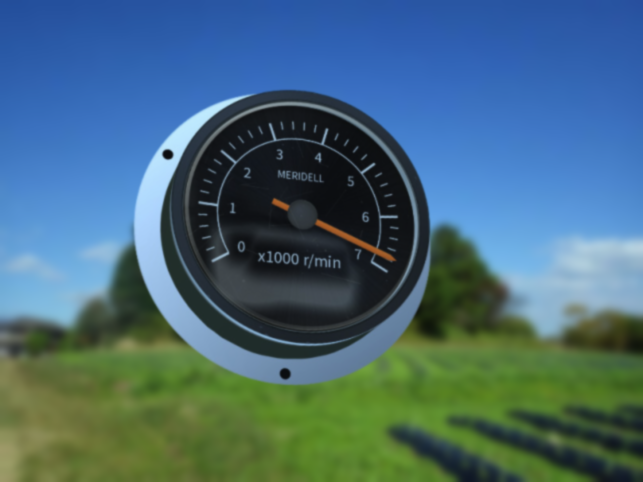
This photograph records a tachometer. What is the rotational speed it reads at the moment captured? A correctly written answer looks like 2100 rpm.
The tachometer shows 6800 rpm
